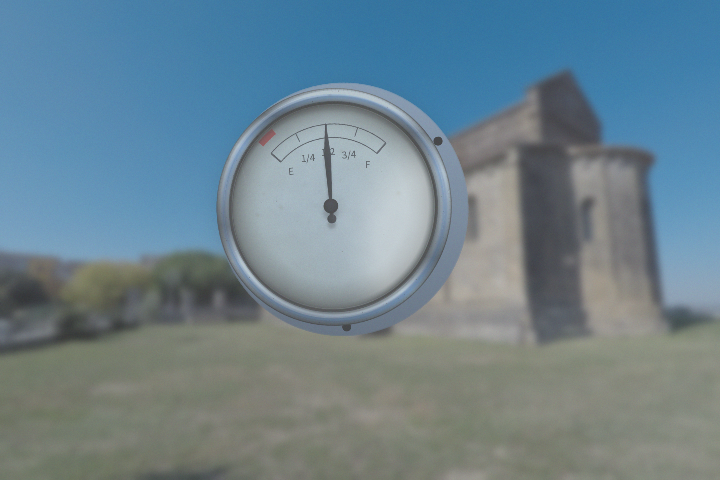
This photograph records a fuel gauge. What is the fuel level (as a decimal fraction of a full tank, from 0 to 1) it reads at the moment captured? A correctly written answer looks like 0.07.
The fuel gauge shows 0.5
